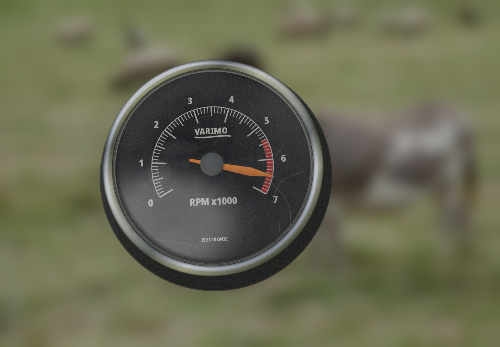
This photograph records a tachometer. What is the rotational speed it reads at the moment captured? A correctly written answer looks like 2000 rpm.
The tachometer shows 6500 rpm
